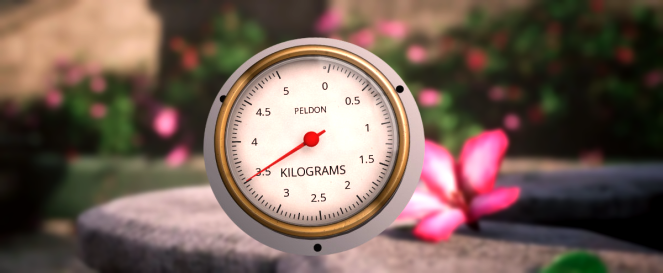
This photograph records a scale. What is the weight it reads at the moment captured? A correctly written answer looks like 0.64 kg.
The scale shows 3.5 kg
